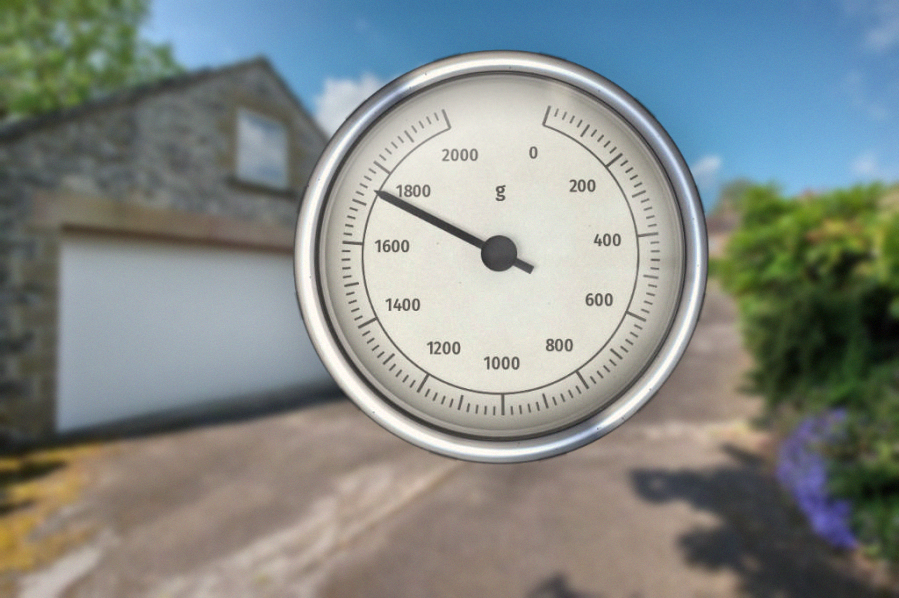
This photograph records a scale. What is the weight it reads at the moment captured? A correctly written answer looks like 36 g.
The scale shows 1740 g
